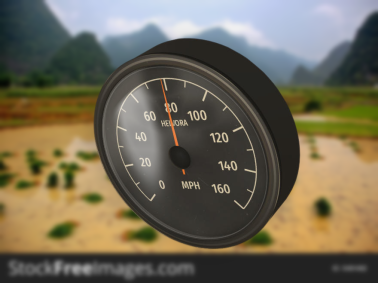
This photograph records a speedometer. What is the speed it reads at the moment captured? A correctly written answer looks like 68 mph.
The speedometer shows 80 mph
